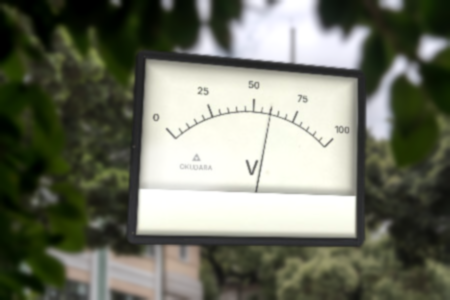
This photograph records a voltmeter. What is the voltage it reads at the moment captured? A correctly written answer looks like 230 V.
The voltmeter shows 60 V
